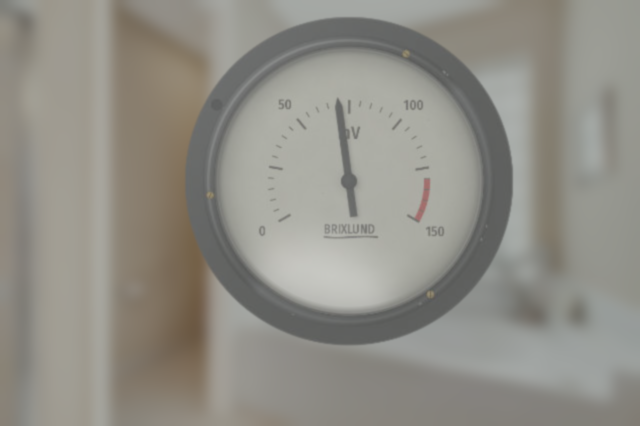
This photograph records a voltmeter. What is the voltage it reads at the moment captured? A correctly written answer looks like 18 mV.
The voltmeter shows 70 mV
